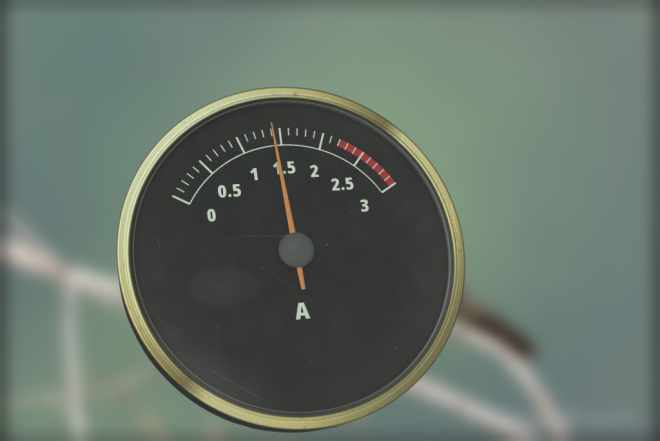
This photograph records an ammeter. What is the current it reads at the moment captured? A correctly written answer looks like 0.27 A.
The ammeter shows 1.4 A
